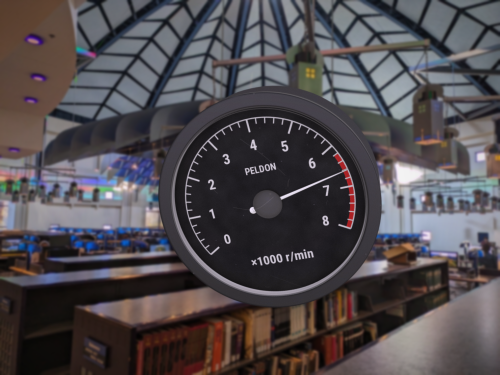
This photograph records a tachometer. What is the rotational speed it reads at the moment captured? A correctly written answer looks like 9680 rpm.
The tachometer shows 6600 rpm
